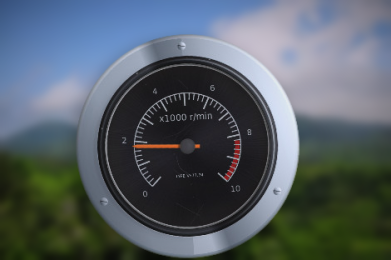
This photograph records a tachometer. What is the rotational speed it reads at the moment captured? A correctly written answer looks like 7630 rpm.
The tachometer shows 1800 rpm
